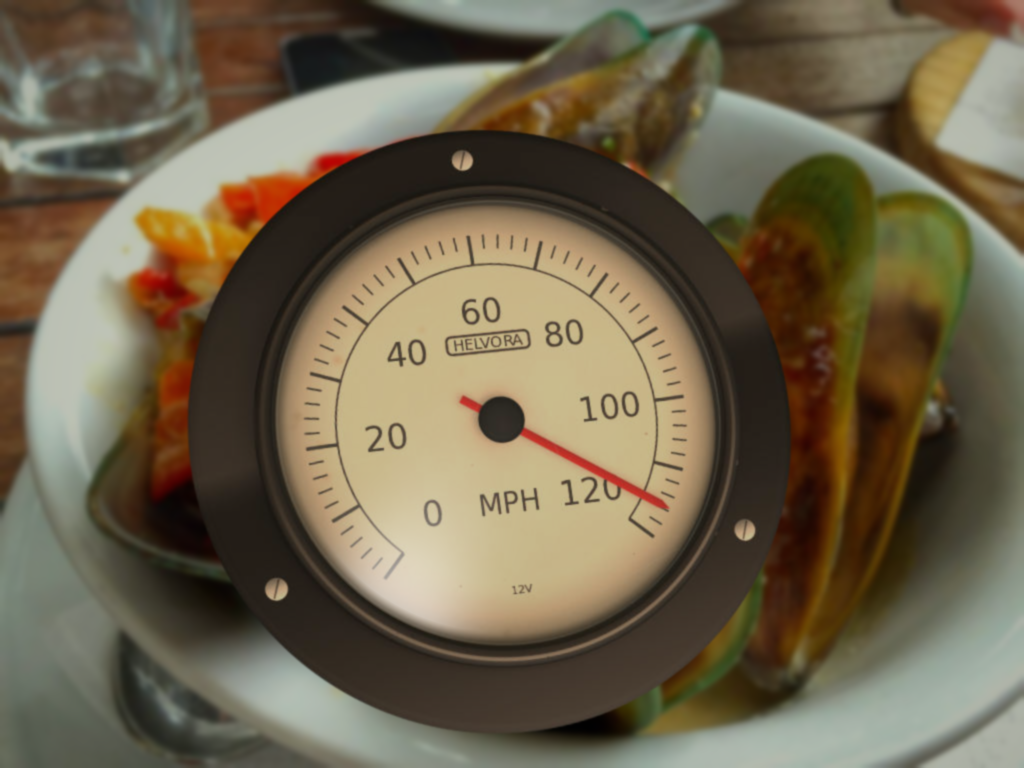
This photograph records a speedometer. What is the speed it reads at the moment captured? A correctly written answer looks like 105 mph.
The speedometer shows 116 mph
